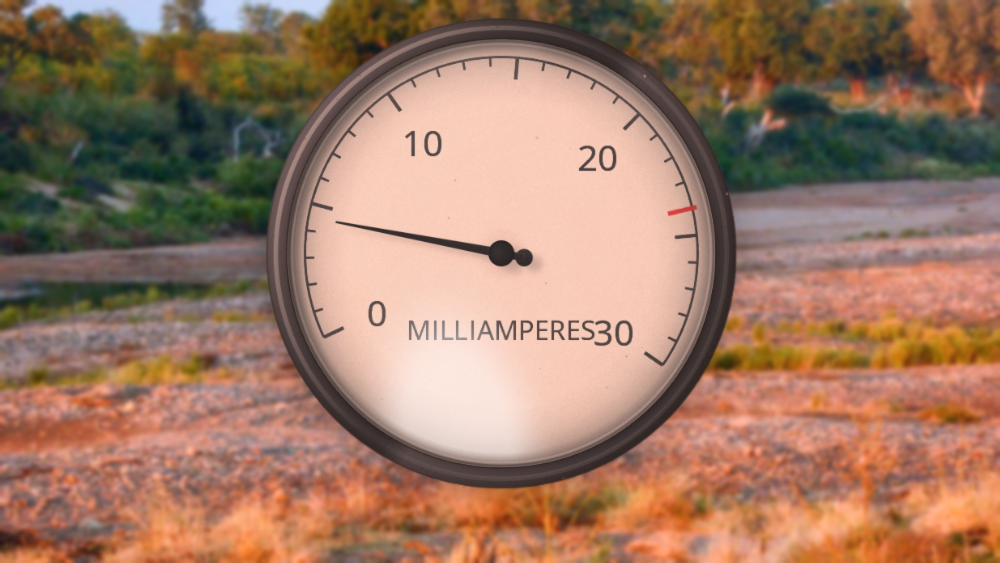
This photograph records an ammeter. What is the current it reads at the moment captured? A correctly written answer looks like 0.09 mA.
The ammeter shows 4.5 mA
